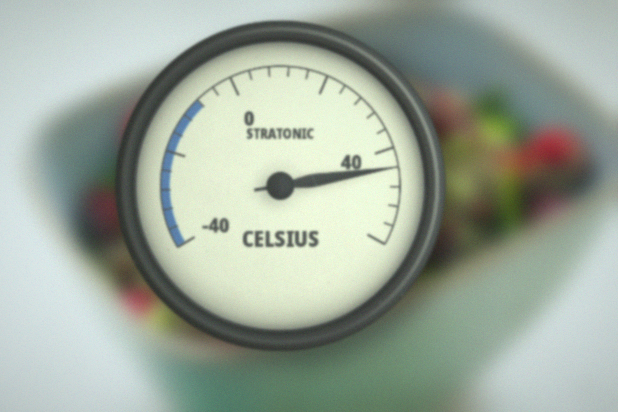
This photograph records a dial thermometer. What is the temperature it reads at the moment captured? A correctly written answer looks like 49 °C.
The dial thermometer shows 44 °C
